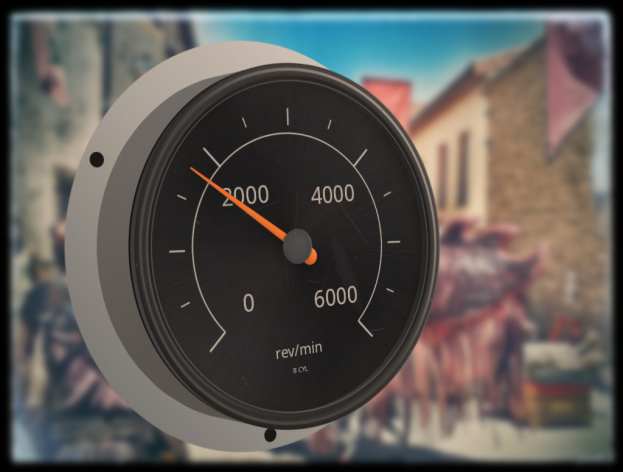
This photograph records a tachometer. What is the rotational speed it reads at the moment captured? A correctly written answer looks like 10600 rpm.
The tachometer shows 1750 rpm
